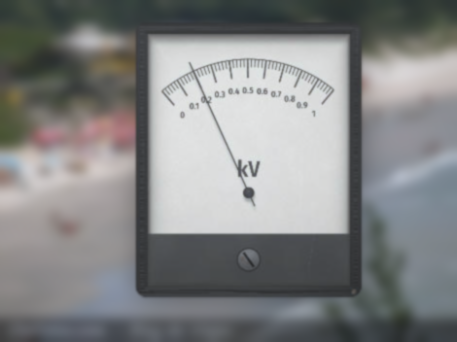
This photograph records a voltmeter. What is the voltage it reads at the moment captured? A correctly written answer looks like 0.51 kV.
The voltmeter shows 0.2 kV
